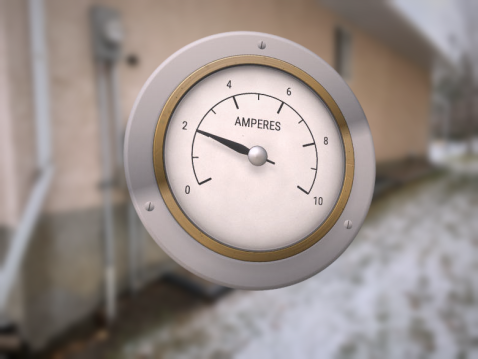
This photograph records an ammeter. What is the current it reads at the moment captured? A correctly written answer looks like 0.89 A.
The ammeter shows 2 A
